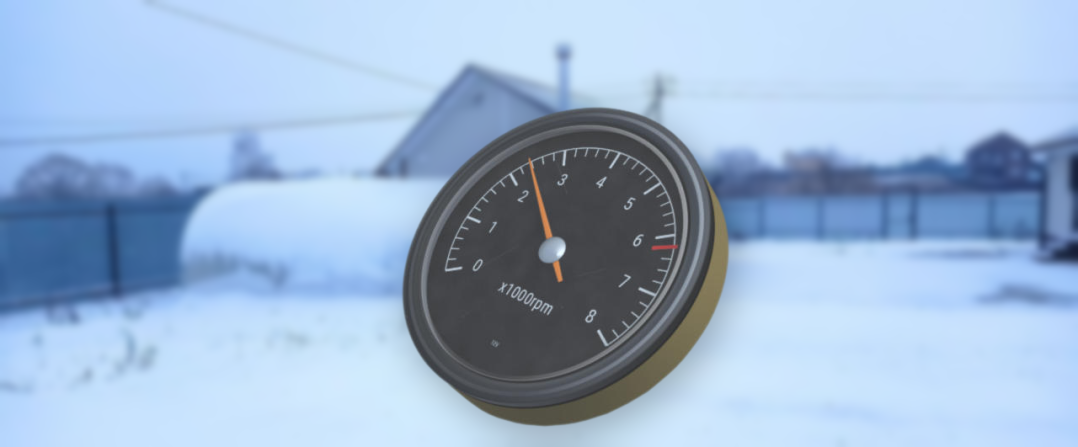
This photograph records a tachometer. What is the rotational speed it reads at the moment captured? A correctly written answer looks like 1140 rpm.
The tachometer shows 2400 rpm
